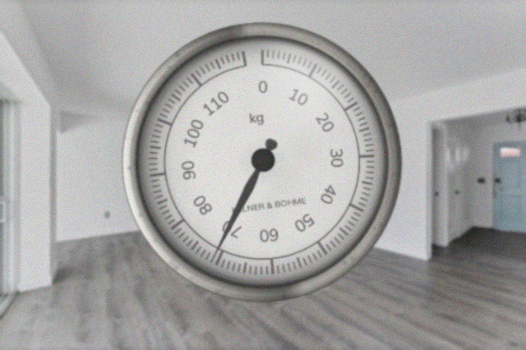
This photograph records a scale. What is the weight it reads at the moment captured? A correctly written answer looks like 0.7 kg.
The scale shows 71 kg
